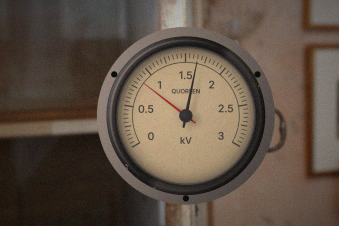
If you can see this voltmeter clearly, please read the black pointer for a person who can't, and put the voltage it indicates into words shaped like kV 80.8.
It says kV 1.65
